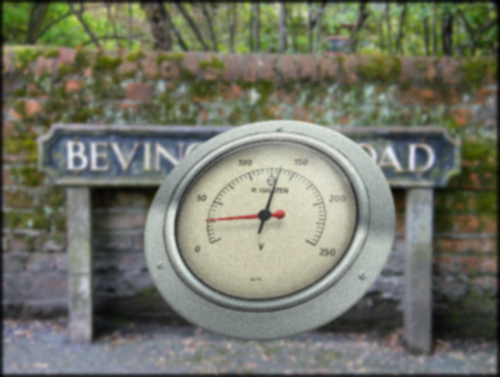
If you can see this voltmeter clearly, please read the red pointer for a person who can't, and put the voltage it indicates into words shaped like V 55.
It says V 25
